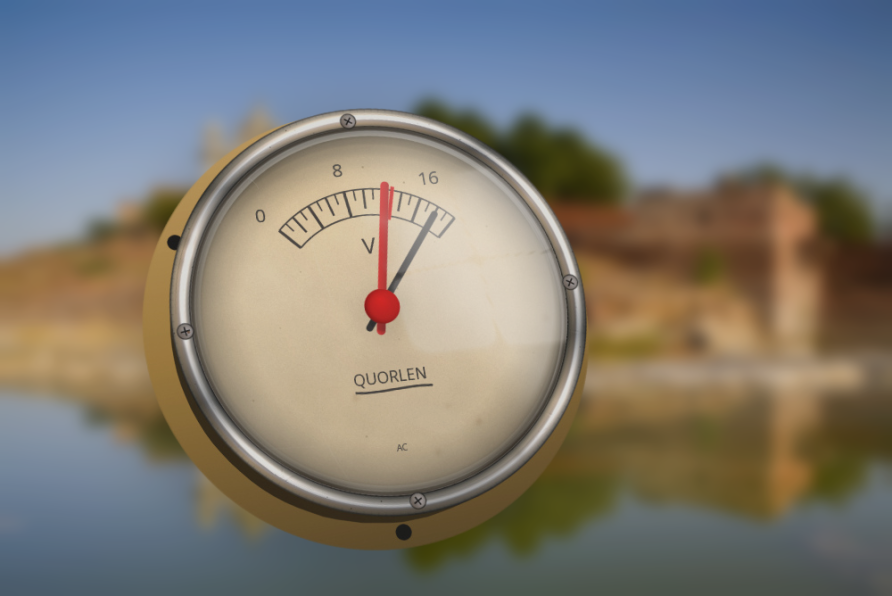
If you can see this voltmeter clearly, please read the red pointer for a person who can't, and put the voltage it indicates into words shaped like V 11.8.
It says V 12
